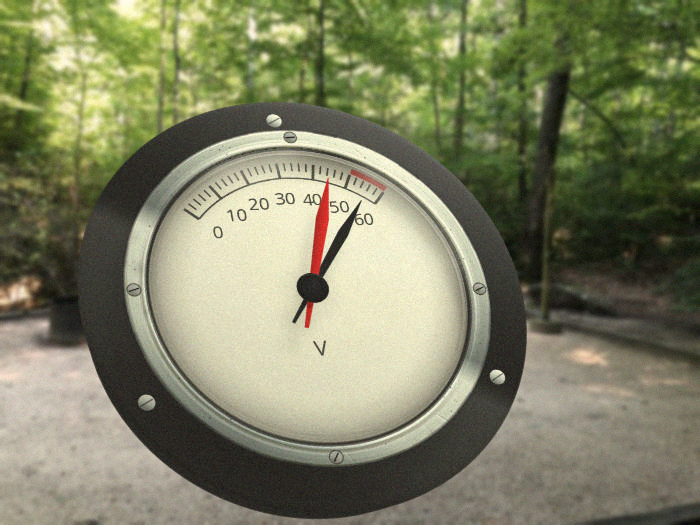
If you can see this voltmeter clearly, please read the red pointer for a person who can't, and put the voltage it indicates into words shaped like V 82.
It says V 44
